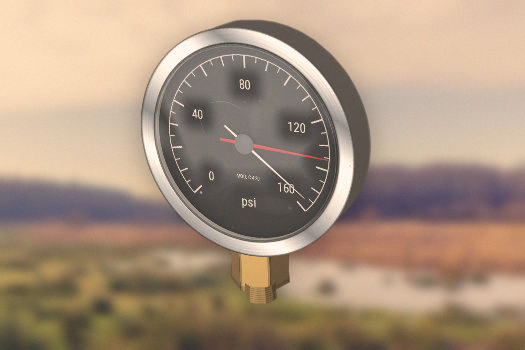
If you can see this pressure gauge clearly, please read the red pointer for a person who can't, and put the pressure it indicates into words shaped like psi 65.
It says psi 135
